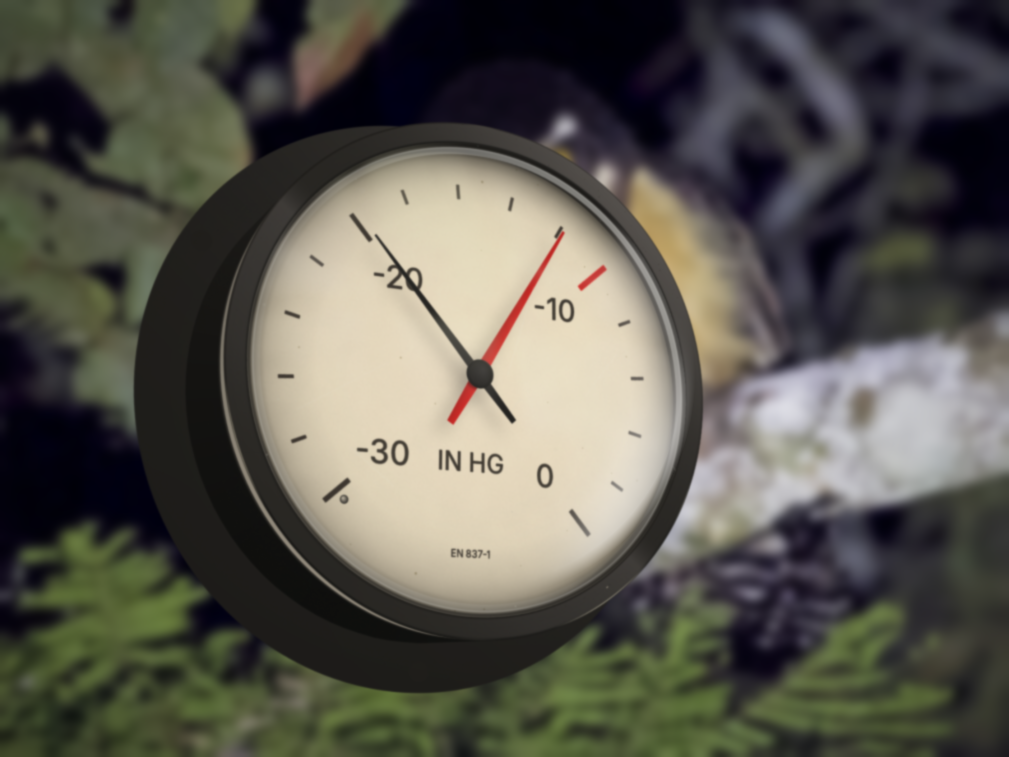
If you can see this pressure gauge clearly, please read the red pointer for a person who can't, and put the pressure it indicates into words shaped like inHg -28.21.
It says inHg -12
